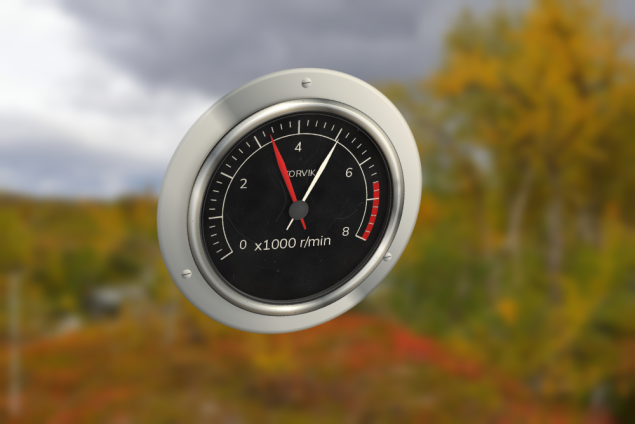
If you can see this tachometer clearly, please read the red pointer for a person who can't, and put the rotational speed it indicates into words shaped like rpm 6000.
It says rpm 3300
